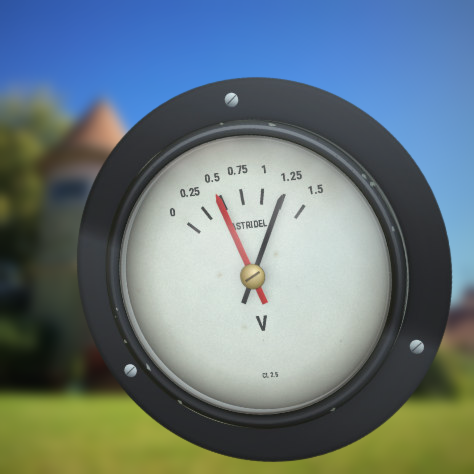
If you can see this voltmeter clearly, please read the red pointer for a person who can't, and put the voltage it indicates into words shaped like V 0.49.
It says V 0.5
